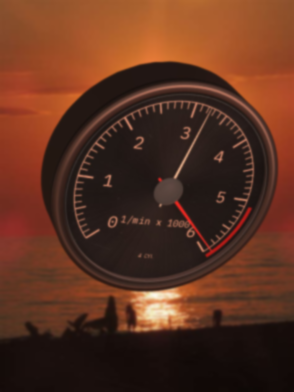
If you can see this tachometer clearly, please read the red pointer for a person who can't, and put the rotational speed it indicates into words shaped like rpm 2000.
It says rpm 5900
